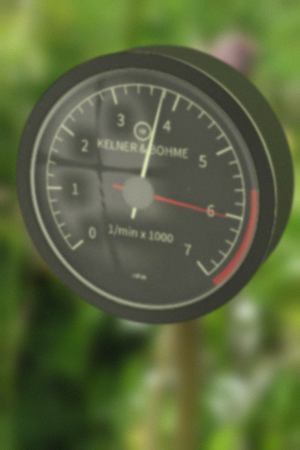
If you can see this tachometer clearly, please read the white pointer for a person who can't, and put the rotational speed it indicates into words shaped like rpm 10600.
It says rpm 3800
